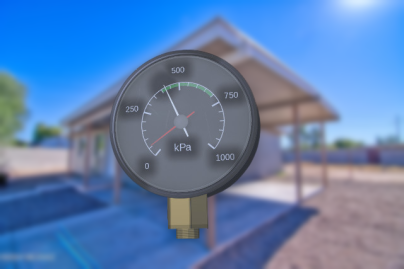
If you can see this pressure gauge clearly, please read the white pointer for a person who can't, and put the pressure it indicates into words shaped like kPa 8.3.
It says kPa 425
